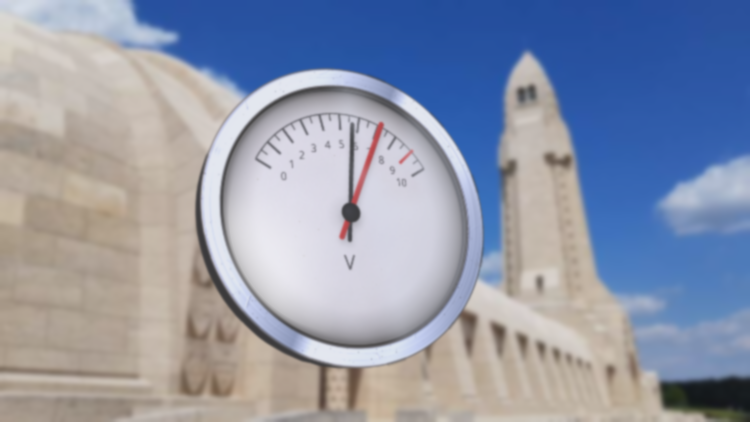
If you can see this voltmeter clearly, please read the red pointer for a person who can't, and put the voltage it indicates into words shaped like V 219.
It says V 7
